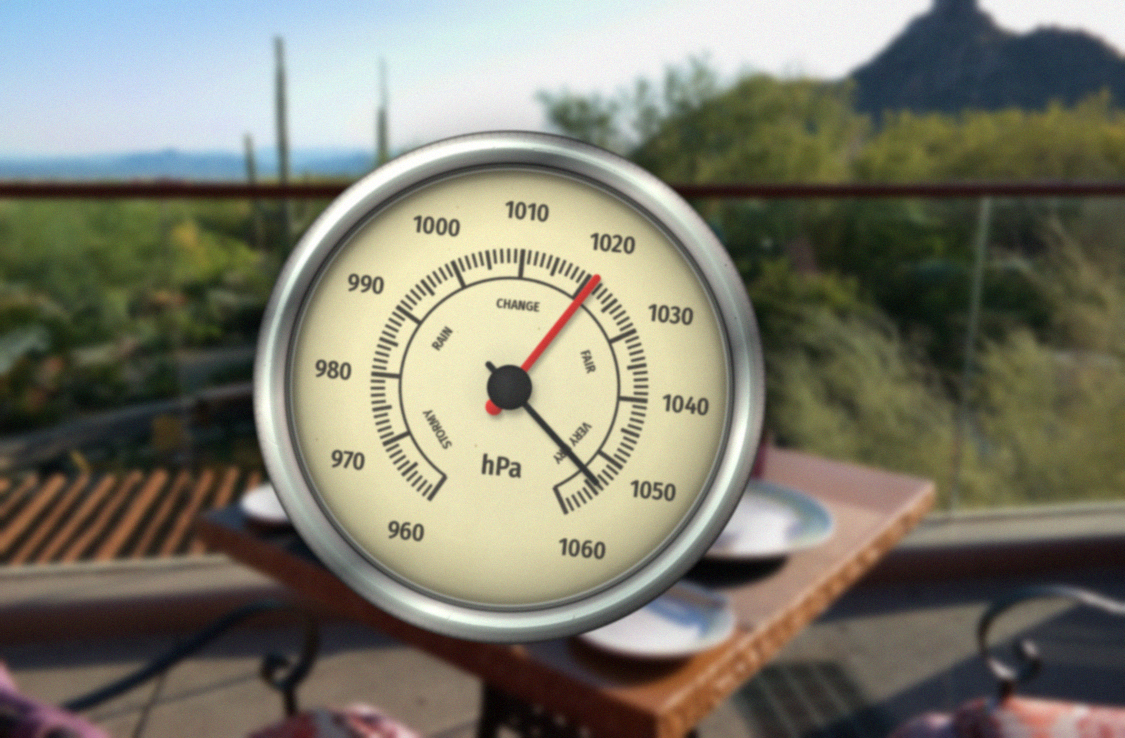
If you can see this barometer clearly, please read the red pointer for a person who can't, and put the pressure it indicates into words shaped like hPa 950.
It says hPa 1021
